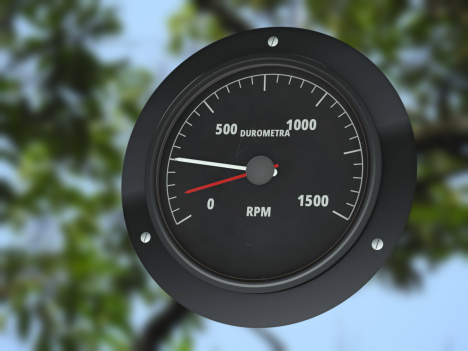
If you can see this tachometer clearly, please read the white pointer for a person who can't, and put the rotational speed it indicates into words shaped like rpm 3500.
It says rpm 250
